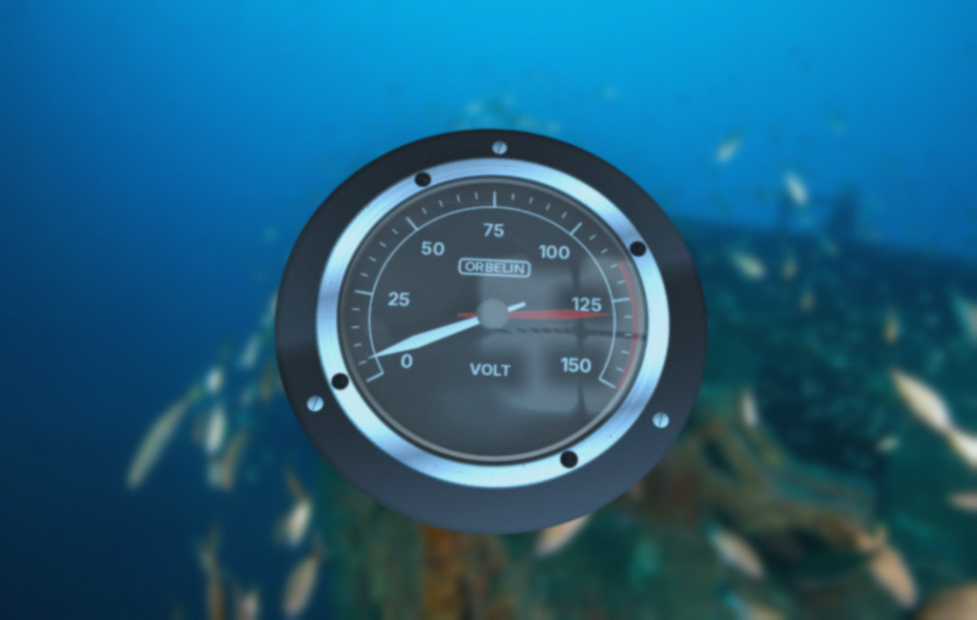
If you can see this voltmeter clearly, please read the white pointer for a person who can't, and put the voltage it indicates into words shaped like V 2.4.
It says V 5
